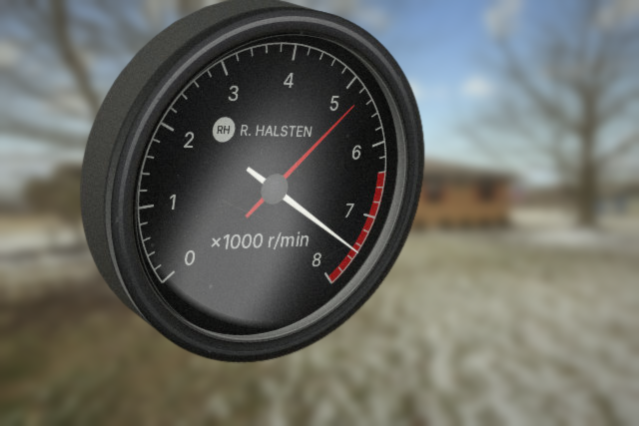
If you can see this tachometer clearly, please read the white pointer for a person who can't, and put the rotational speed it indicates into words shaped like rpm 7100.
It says rpm 7500
